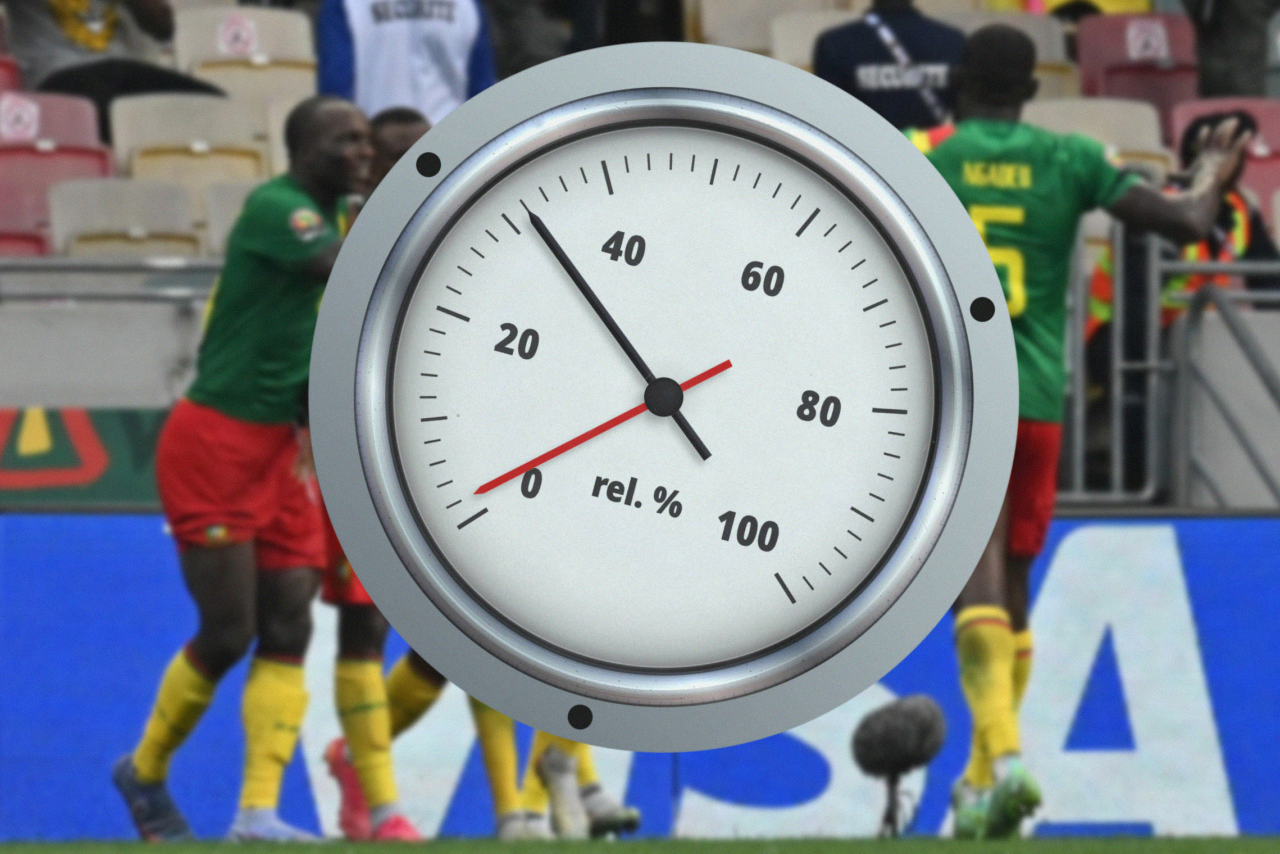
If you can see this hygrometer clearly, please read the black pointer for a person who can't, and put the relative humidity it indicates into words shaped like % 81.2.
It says % 32
